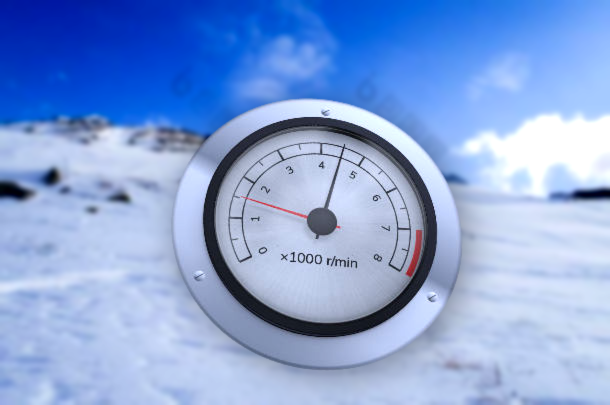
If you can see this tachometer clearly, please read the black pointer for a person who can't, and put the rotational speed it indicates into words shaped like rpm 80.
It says rpm 4500
